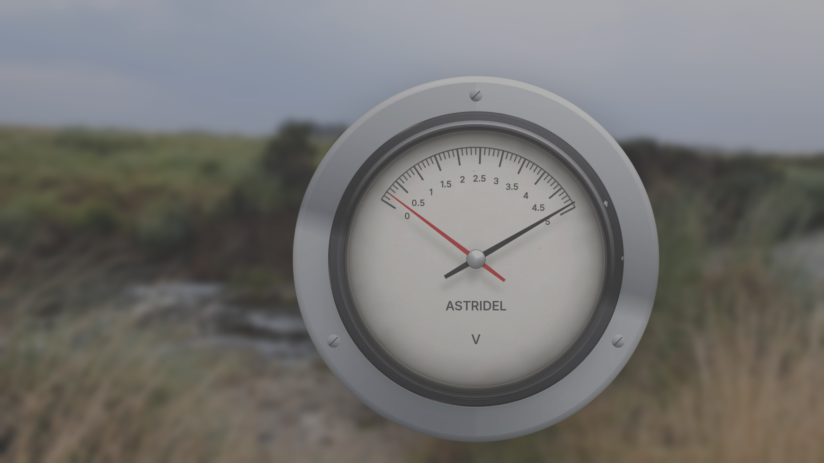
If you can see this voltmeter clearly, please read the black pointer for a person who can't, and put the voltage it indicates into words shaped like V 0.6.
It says V 4.9
